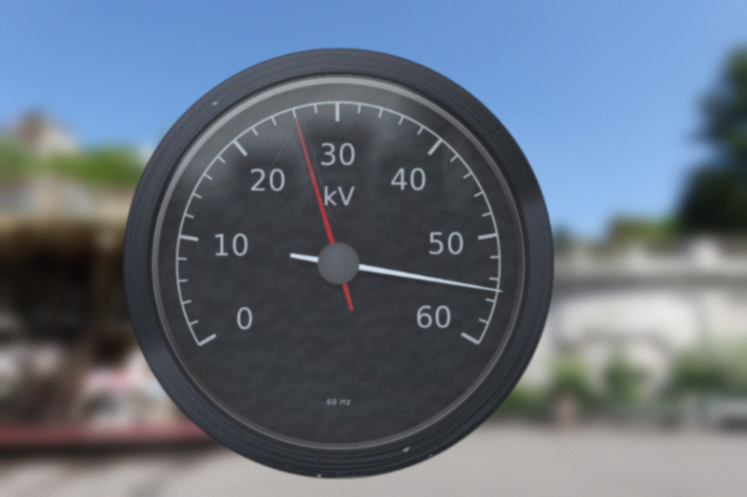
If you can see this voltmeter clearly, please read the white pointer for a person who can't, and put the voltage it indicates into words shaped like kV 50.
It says kV 55
